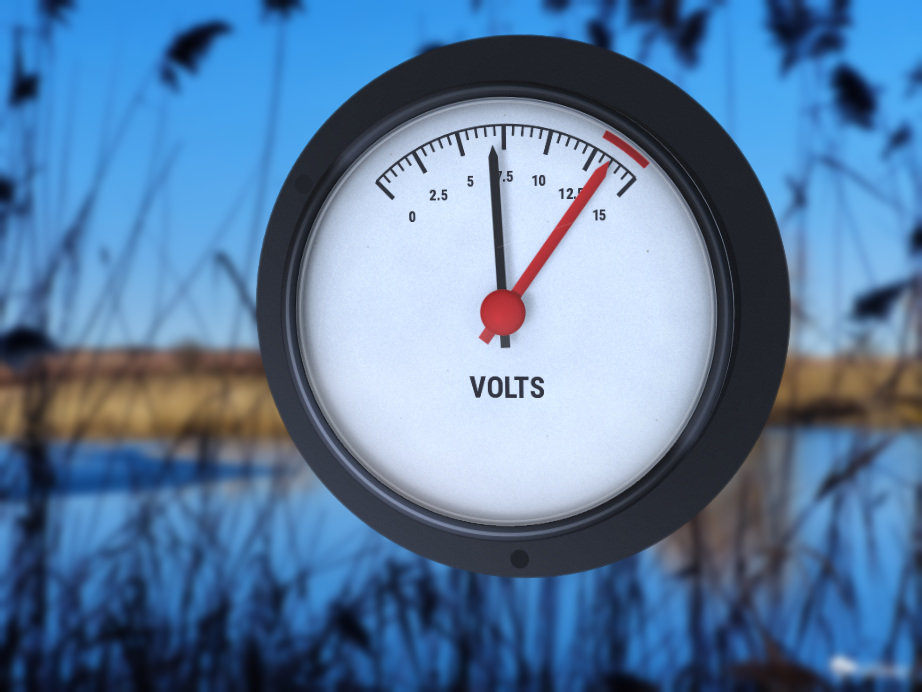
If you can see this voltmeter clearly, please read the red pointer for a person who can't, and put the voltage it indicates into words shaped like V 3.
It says V 13.5
